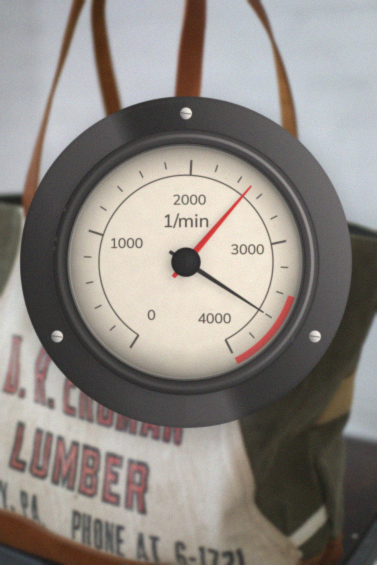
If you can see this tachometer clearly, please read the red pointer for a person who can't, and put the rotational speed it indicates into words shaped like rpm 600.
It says rpm 2500
